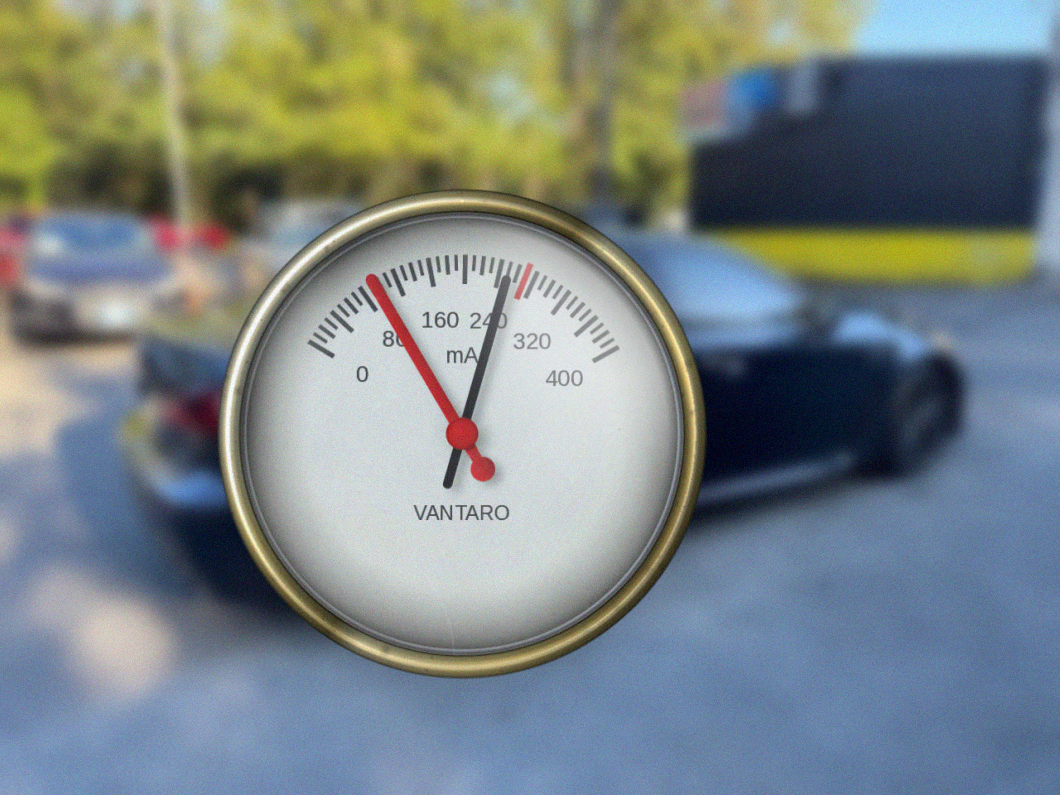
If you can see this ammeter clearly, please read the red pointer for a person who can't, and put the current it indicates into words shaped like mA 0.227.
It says mA 95
